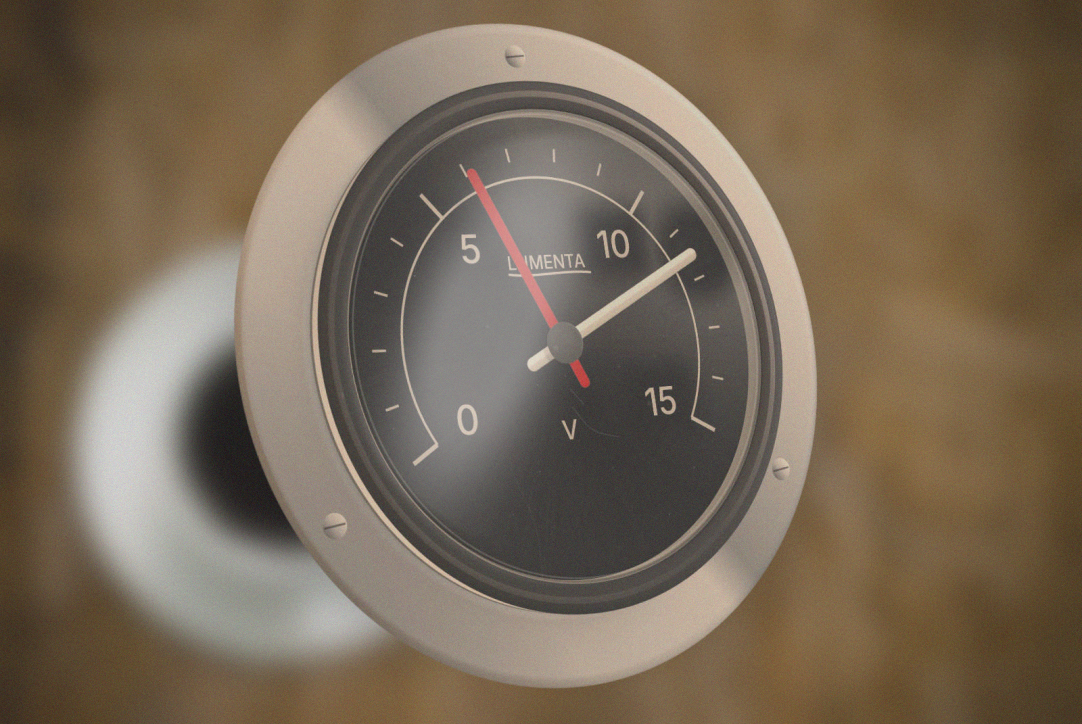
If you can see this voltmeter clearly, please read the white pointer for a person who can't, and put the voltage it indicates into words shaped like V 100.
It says V 11.5
